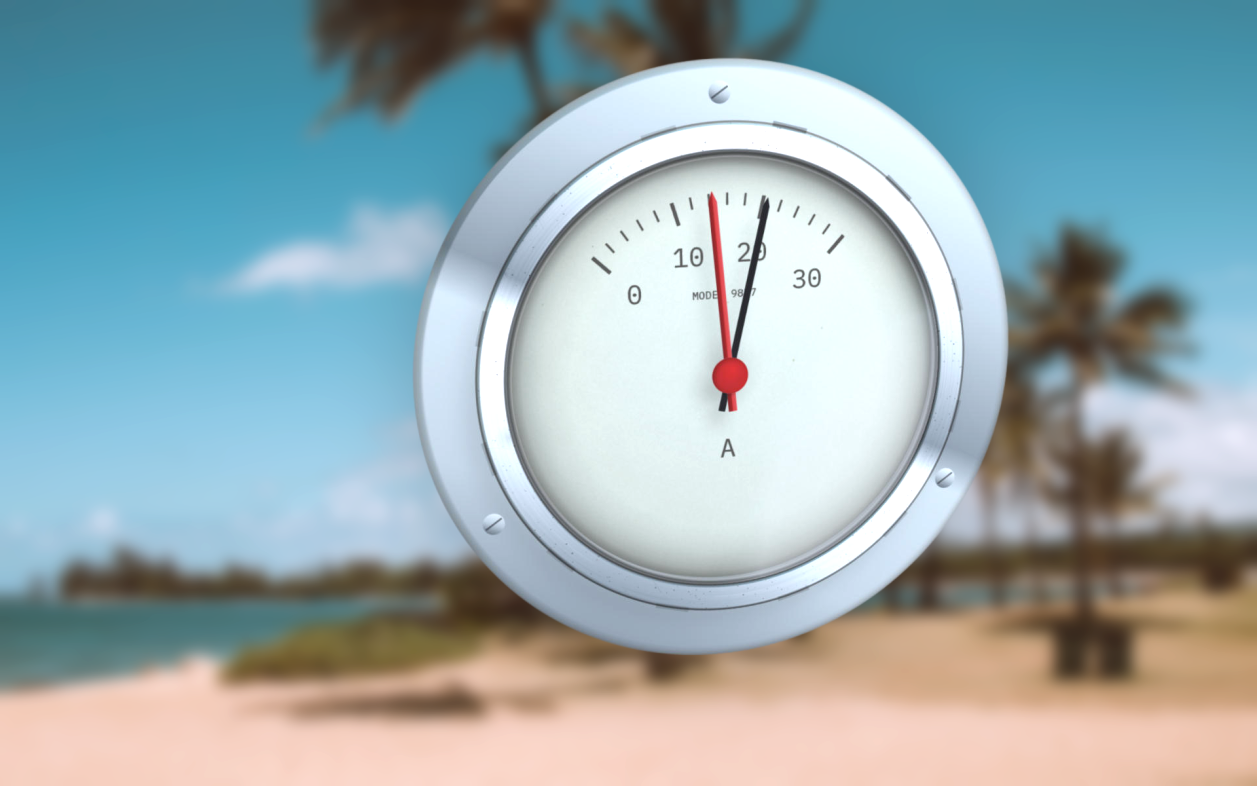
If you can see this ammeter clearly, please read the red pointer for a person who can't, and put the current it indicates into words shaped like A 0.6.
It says A 14
